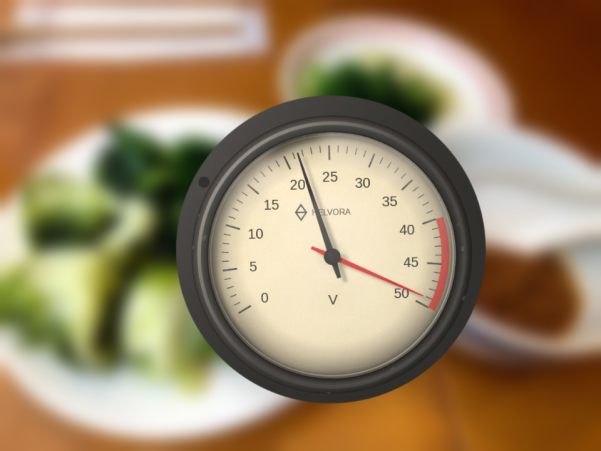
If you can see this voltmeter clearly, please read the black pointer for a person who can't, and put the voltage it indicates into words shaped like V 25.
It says V 21.5
